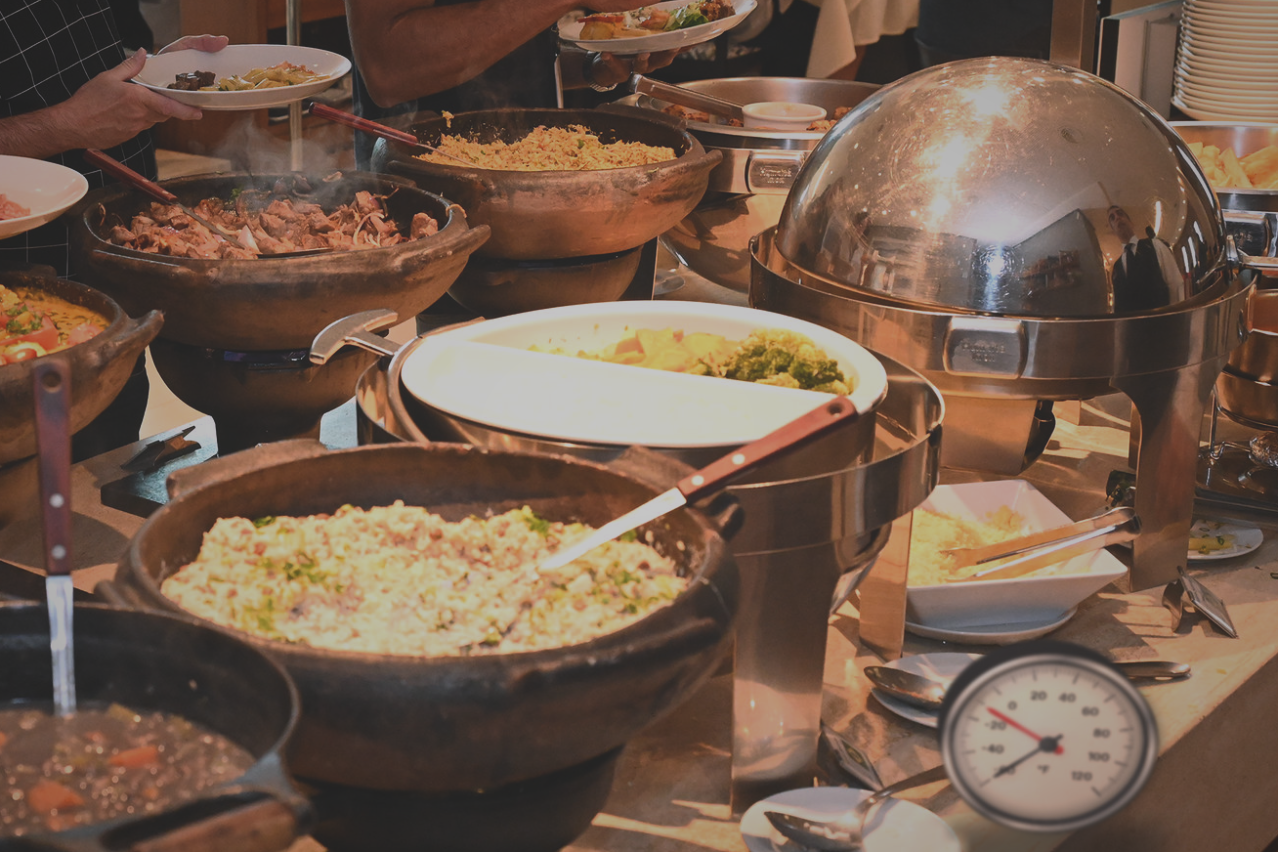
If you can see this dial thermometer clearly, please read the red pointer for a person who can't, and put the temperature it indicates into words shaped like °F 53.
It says °F -10
